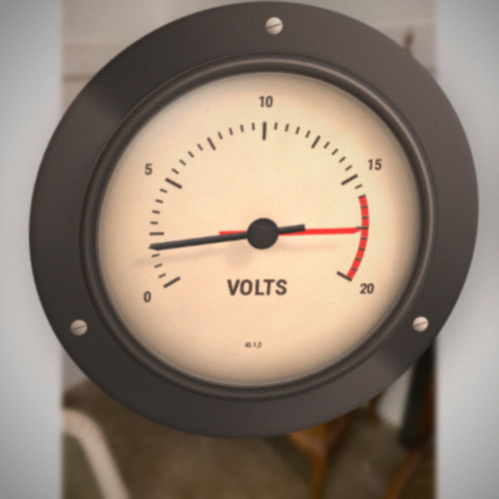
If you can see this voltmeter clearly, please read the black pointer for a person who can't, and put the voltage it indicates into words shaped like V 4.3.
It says V 2
